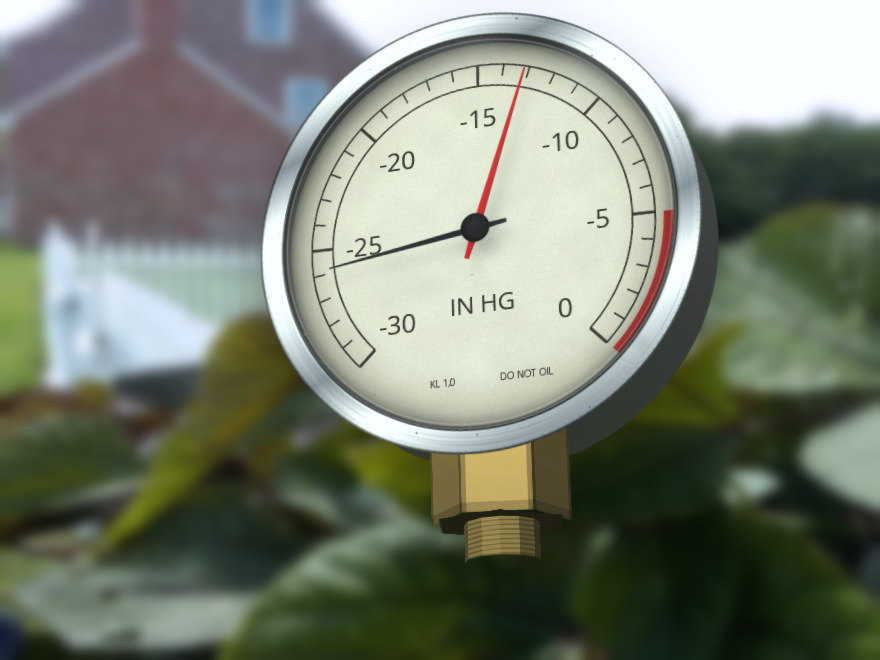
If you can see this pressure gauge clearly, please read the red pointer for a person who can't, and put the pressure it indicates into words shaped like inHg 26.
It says inHg -13
